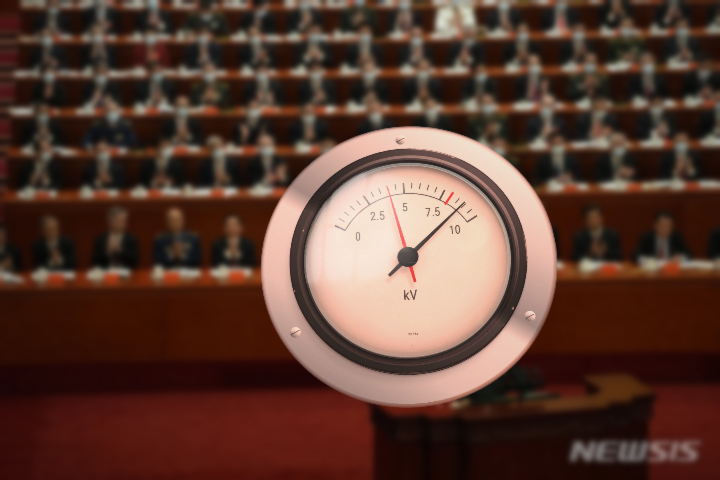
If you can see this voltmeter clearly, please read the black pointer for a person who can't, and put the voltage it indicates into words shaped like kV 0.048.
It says kV 9
